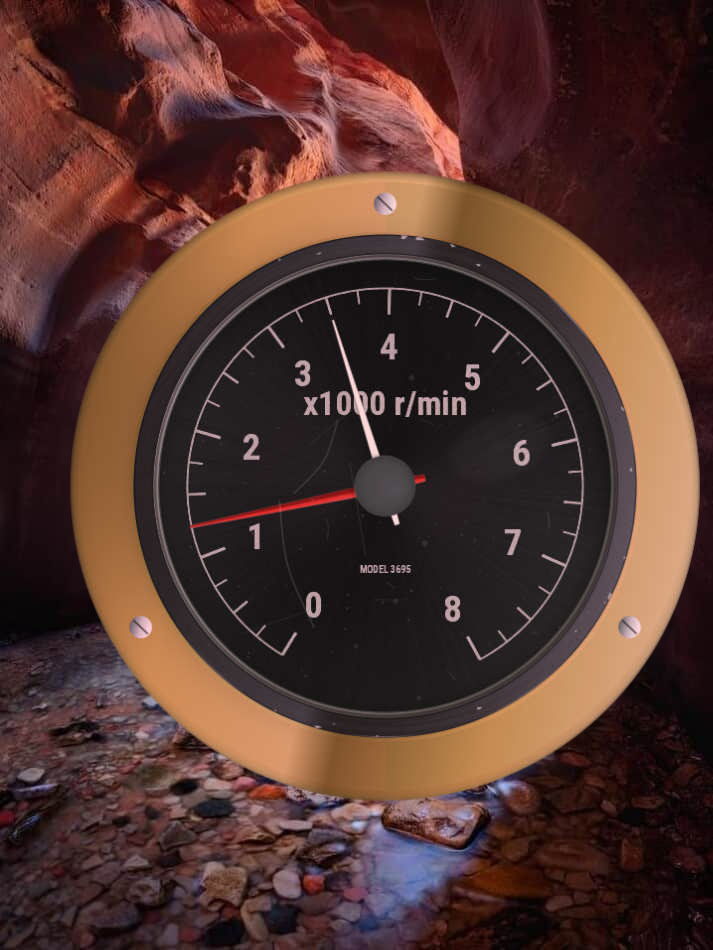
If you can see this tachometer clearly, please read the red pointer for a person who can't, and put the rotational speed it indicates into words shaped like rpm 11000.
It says rpm 1250
